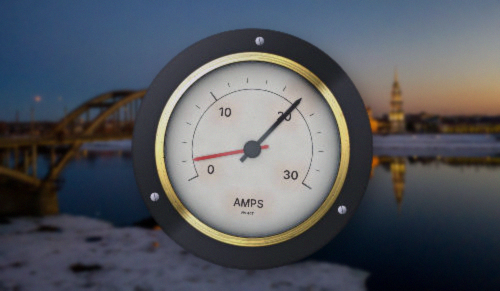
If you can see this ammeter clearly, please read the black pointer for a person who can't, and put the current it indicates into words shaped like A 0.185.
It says A 20
